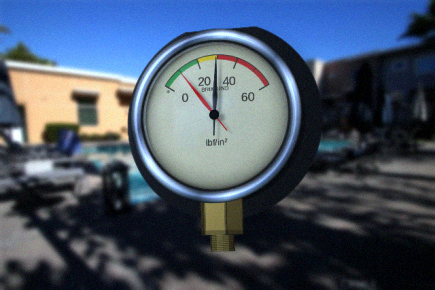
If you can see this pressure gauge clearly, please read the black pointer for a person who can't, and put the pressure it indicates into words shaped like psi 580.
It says psi 30
